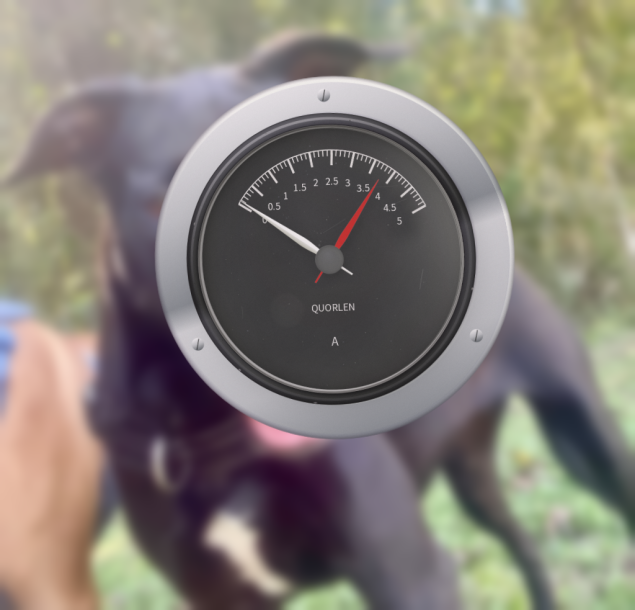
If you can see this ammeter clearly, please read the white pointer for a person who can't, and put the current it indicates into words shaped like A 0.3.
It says A 0.1
